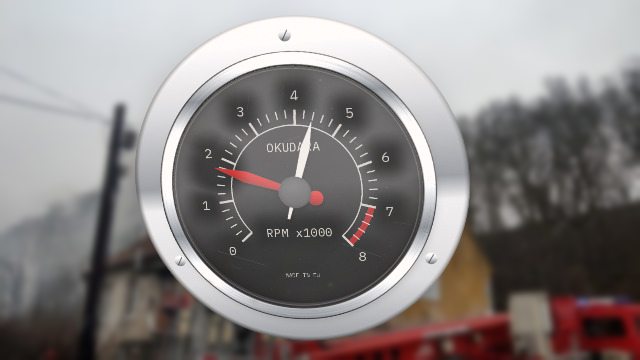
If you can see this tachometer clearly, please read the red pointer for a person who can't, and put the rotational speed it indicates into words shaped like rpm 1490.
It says rpm 1800
